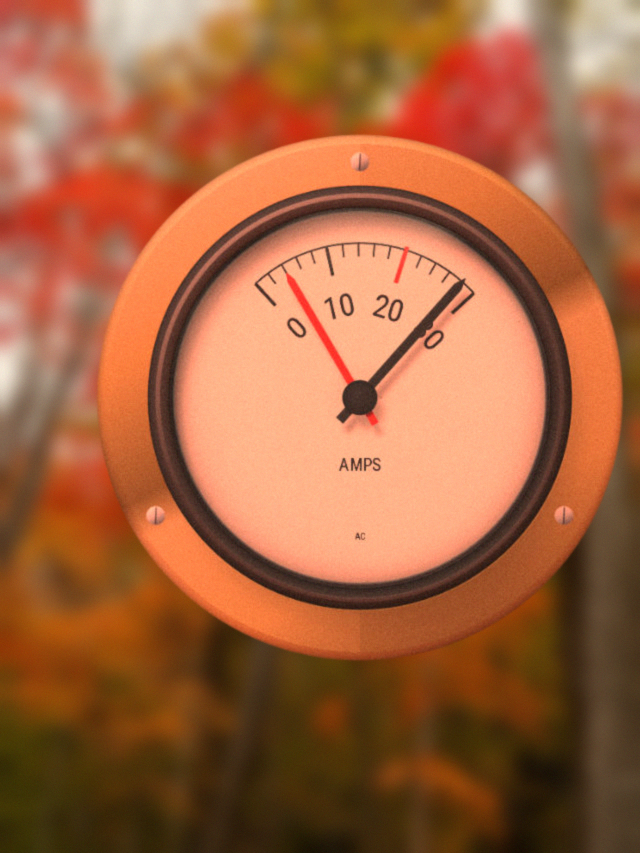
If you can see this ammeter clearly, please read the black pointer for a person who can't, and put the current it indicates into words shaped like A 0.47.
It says A 28
